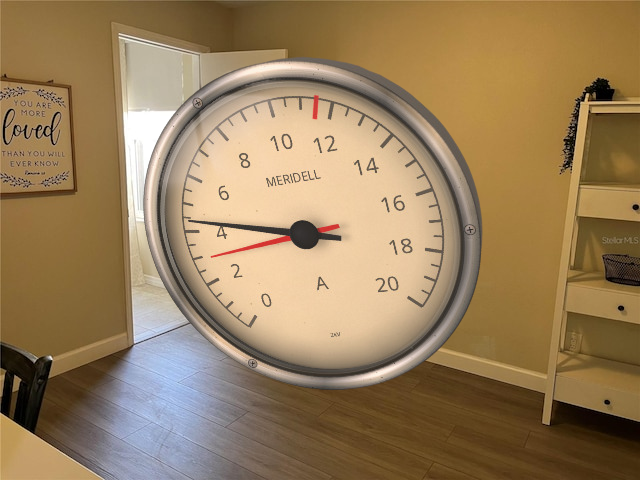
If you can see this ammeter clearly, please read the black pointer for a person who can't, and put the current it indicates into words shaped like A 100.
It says A 4.5
